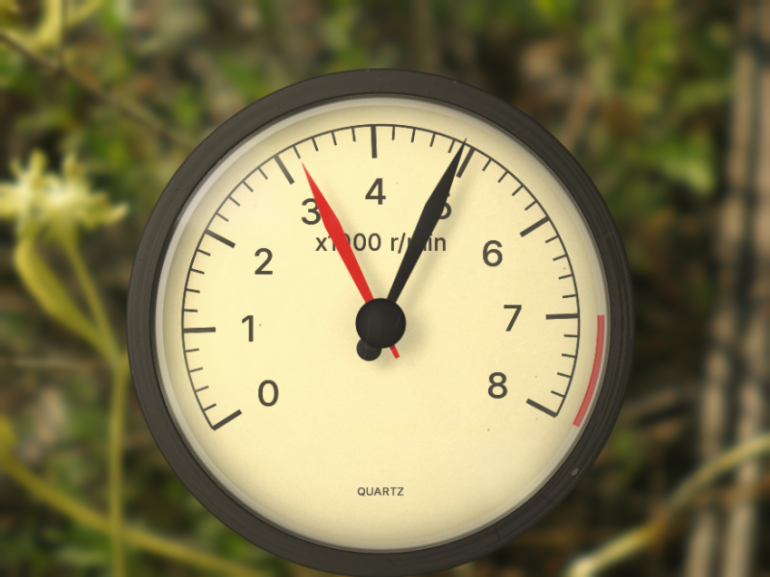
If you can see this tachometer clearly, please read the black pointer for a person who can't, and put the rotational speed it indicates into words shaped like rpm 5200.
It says rpm 4900
